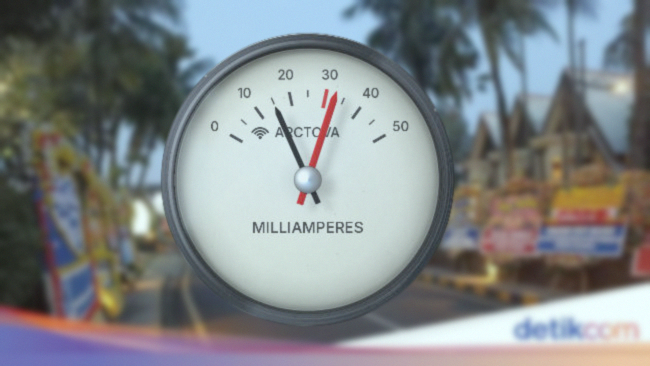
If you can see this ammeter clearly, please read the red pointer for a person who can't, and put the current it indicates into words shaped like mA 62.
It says mA 32.5
